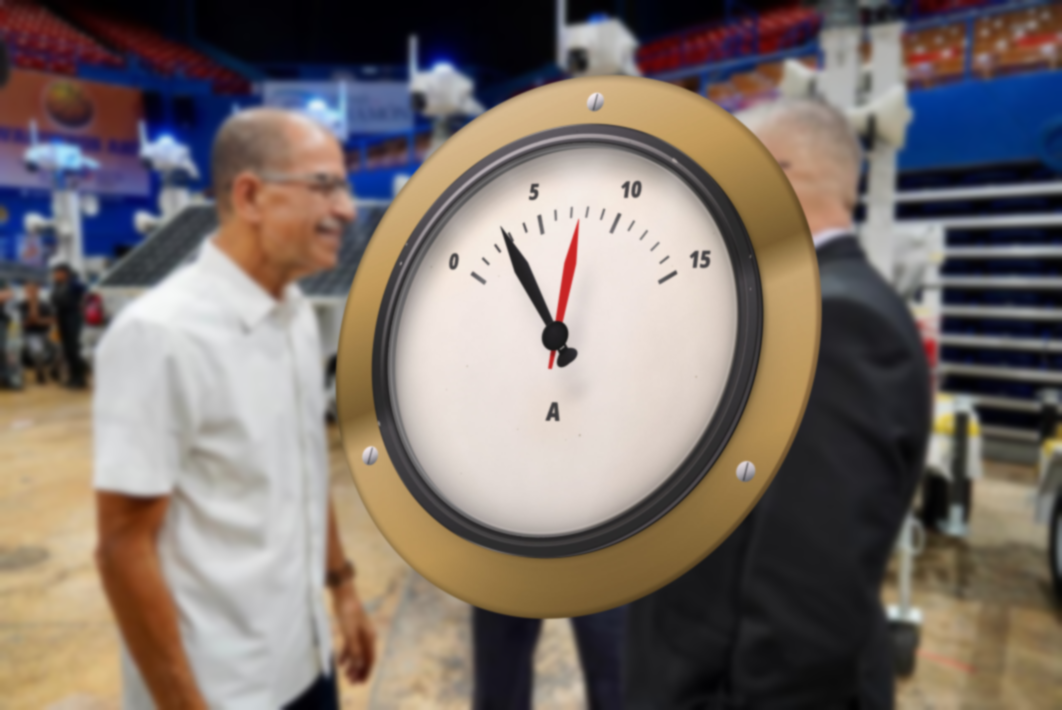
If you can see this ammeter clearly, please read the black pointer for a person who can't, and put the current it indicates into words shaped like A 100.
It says A 3
